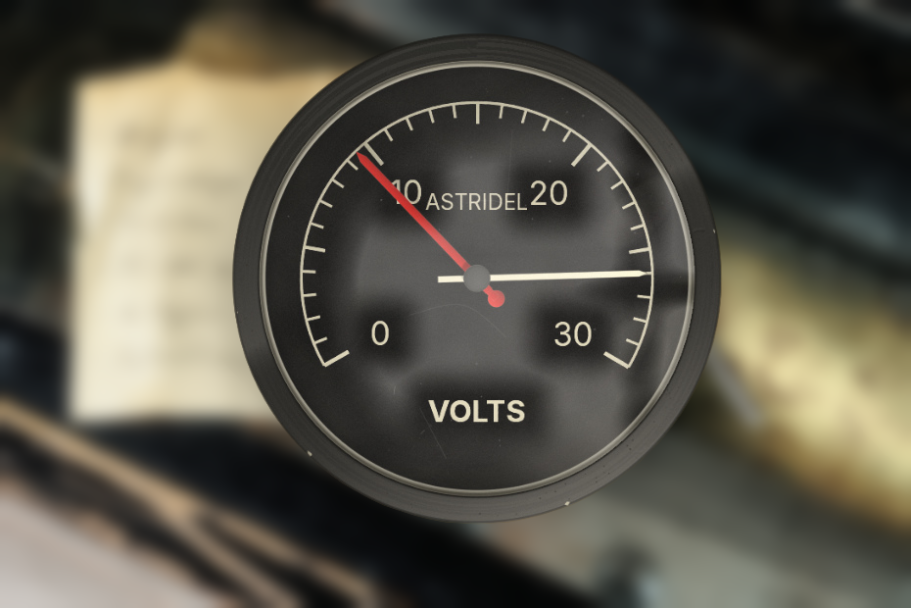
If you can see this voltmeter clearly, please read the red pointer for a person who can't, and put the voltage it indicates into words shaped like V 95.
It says V 9.5
